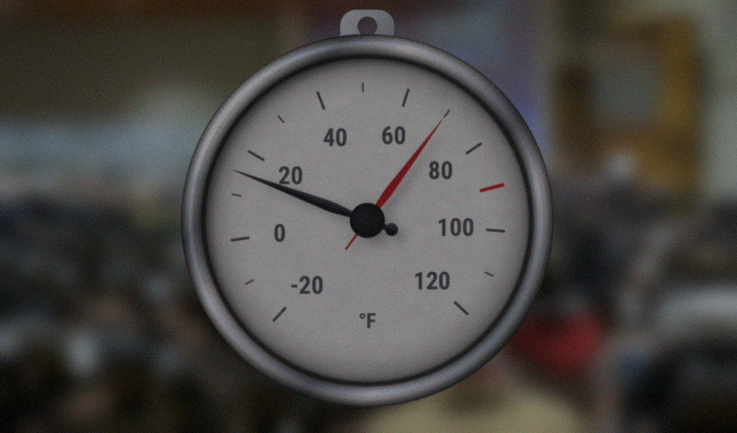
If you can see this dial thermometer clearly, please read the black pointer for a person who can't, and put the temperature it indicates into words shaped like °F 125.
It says °F 15
